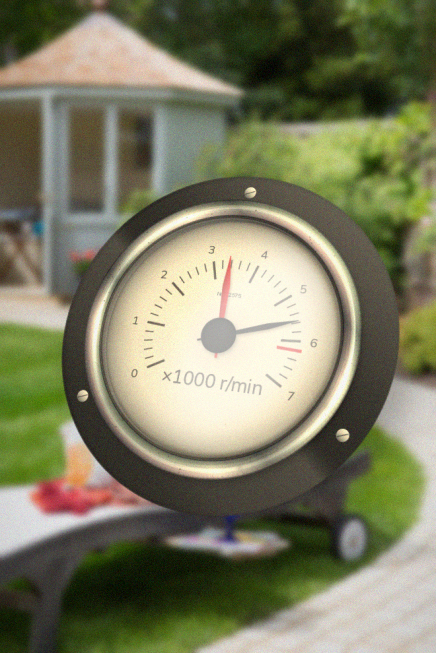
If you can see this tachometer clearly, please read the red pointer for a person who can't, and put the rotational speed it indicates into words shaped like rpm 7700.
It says rpm 3400
